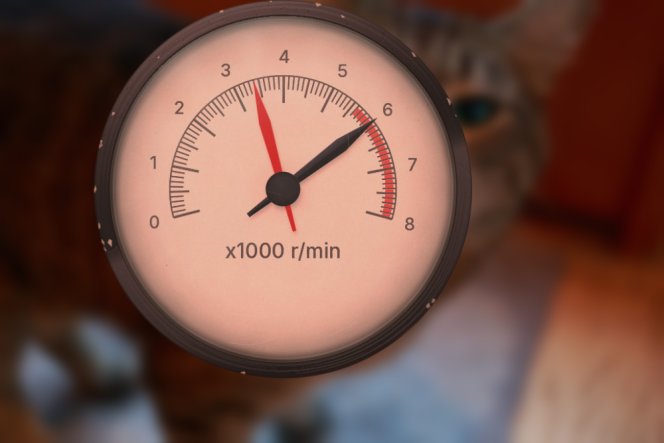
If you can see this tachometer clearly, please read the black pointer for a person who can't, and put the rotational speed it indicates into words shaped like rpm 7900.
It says rpm 6000
